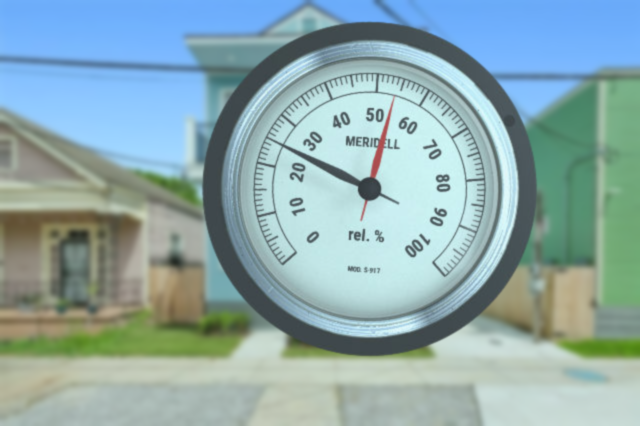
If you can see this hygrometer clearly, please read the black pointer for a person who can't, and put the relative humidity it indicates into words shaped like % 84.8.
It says % 25
